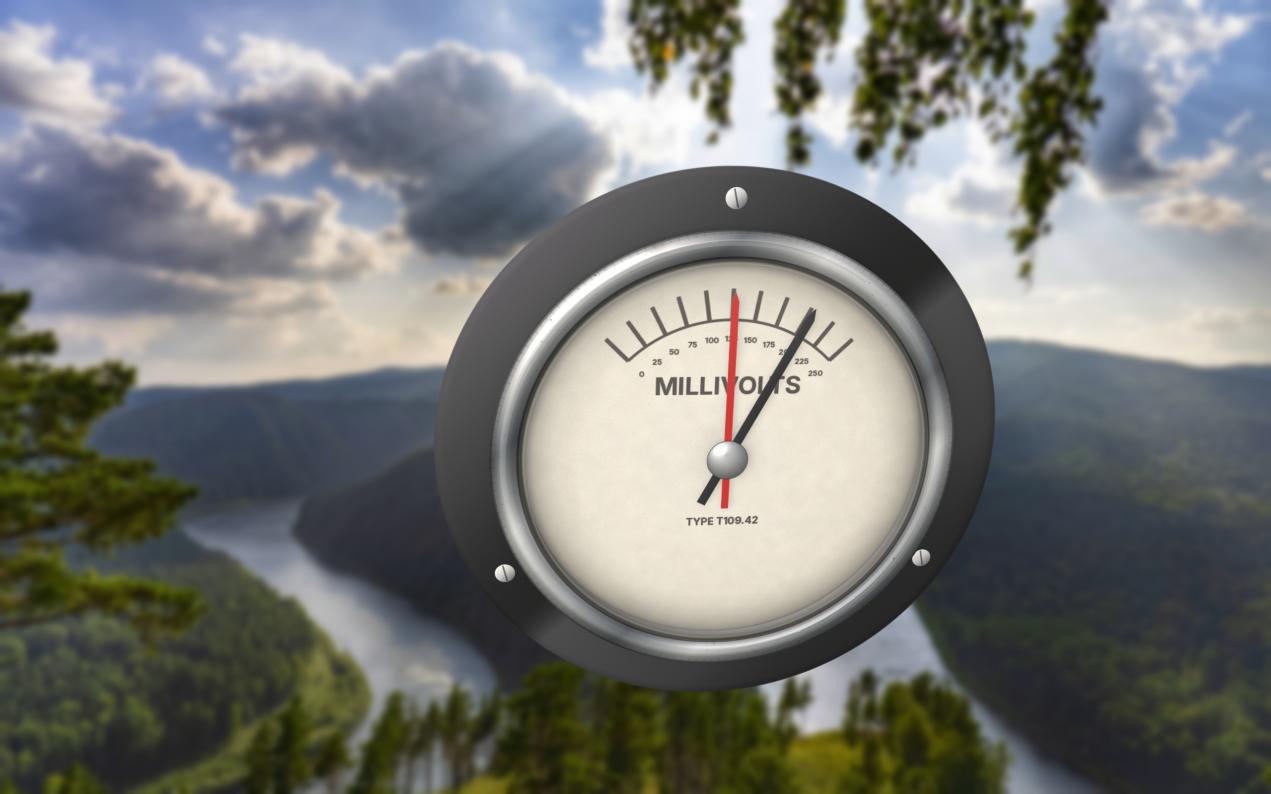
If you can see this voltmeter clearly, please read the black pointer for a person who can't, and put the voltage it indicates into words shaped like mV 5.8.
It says mV 200
